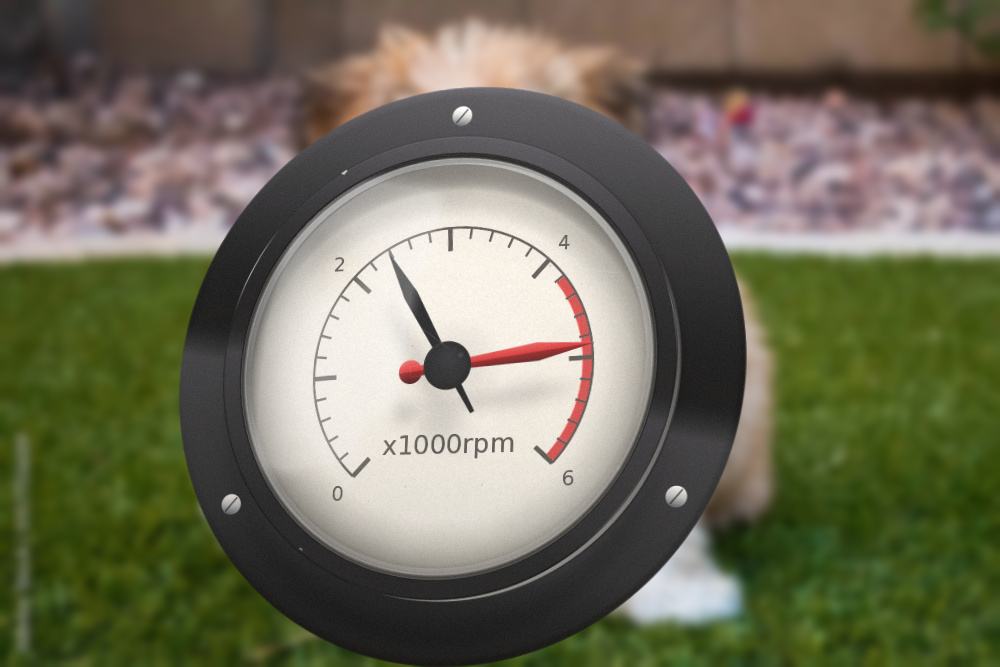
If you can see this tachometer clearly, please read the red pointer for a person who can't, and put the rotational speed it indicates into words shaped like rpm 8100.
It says rpm 4900
